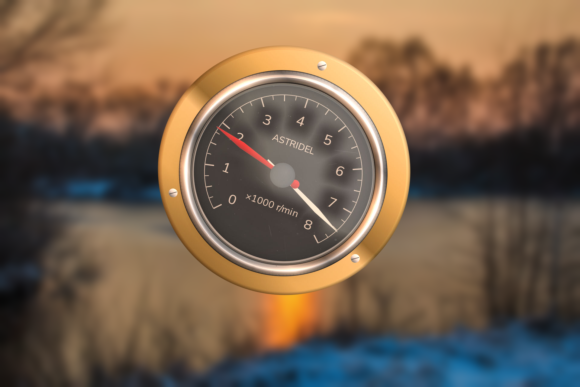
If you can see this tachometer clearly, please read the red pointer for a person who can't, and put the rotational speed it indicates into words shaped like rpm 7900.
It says rpm 1875
